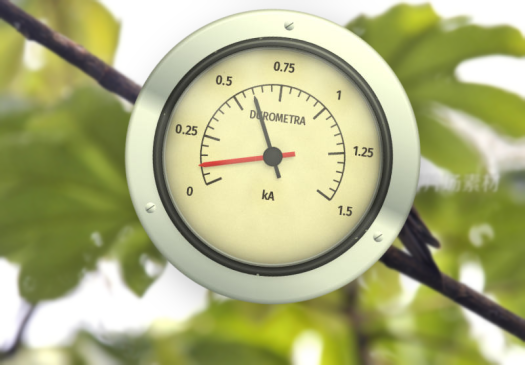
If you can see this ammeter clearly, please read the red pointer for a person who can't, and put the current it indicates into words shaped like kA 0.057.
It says kA 0.1
